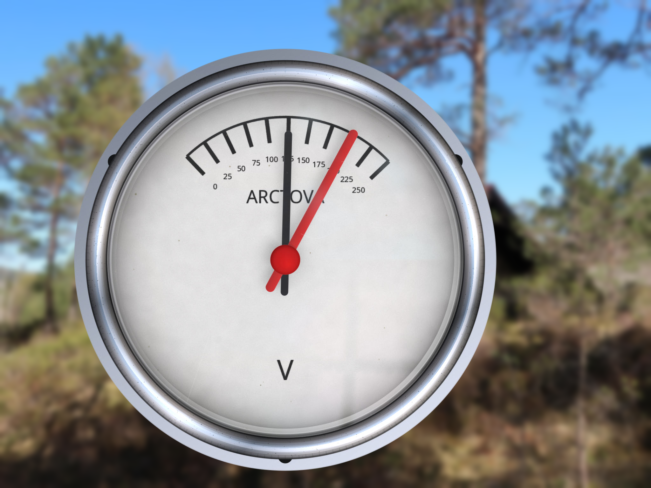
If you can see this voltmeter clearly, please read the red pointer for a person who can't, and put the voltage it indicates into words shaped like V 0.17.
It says V 200
